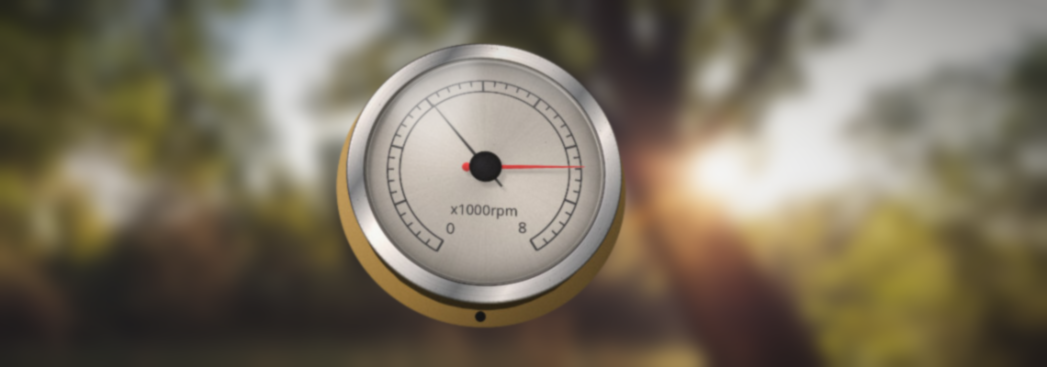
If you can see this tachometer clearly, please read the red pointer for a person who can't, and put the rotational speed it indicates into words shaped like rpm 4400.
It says rpm 6400
